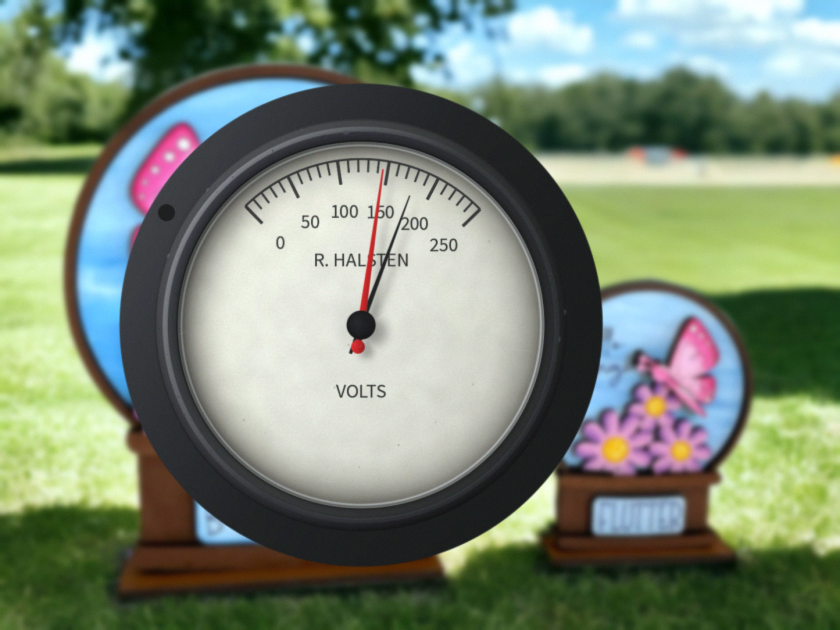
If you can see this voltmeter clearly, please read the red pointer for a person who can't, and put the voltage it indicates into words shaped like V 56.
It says V 145
